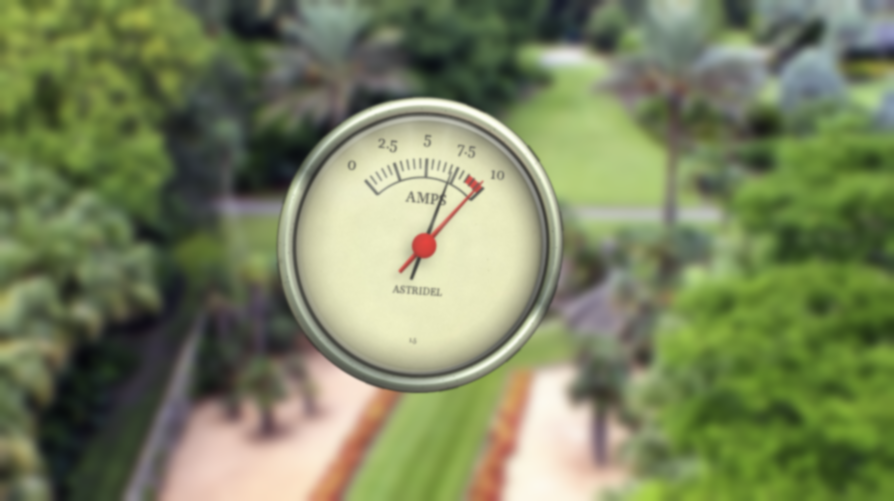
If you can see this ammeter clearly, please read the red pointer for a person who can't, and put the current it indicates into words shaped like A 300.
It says A 9.5
